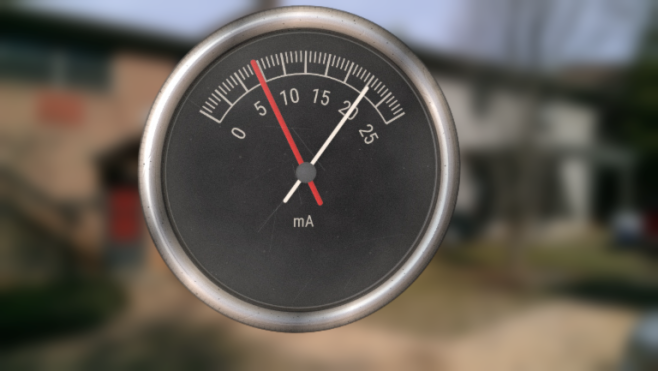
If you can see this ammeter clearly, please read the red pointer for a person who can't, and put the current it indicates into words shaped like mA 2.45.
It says mA 7
